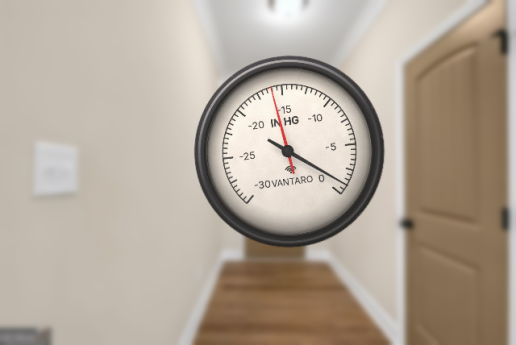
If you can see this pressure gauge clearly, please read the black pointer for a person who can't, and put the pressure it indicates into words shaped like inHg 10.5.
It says inHg -1
